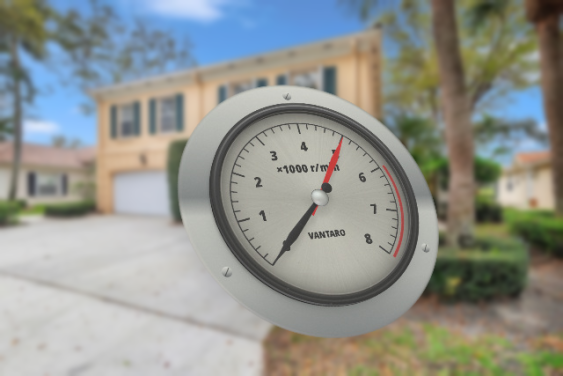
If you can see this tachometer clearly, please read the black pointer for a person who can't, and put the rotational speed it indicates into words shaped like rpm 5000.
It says rpm 0
